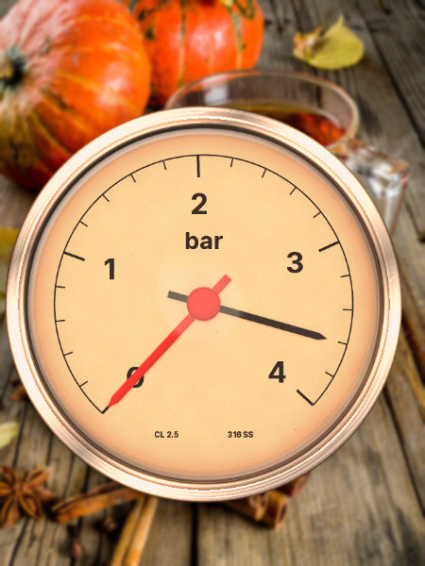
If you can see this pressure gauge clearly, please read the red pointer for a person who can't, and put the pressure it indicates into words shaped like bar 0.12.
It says bar 0
